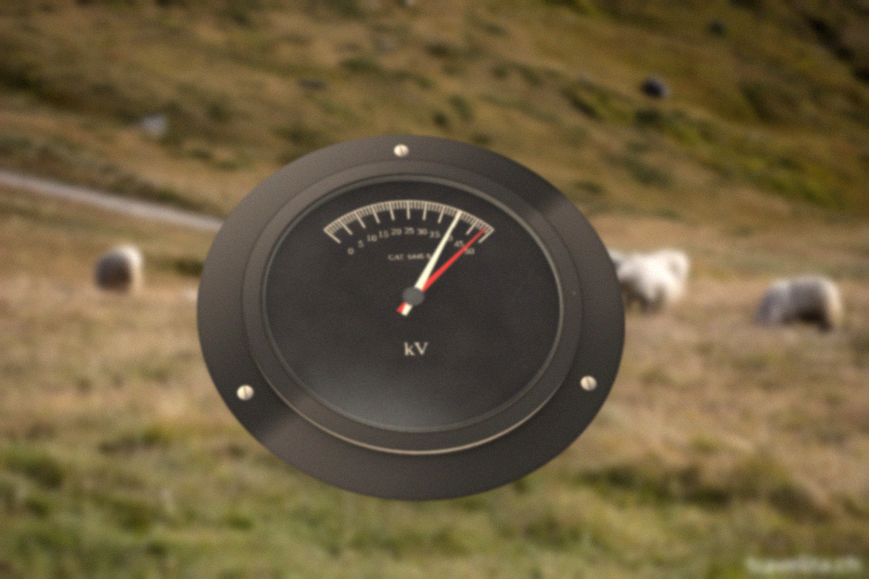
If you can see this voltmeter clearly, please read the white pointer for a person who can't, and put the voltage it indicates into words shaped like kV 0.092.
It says kV 40
